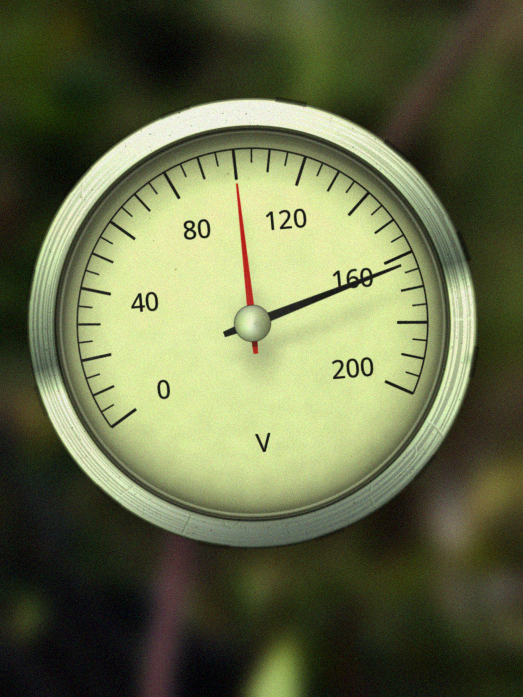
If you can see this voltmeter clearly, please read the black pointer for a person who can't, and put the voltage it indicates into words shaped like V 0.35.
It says V 162.5
